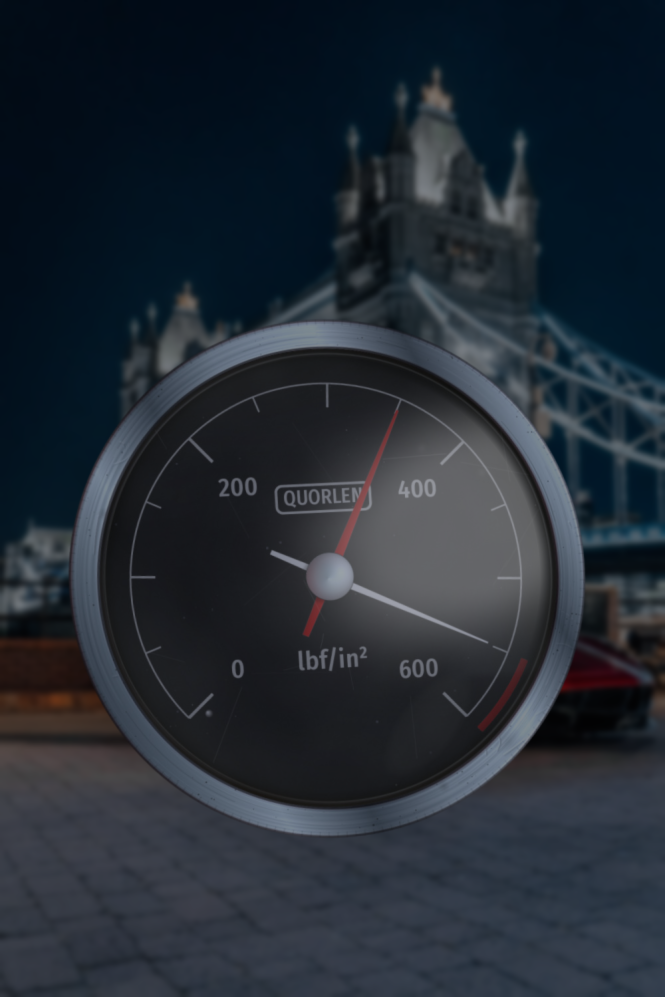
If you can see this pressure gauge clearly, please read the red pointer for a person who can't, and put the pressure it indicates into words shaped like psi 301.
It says psi 350
